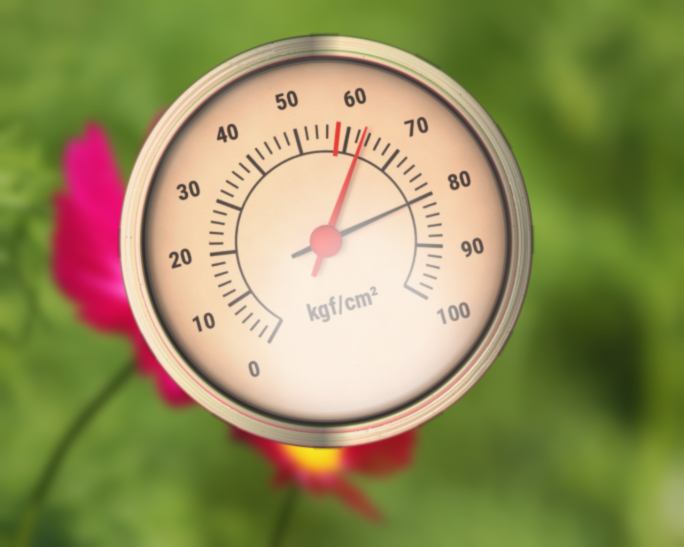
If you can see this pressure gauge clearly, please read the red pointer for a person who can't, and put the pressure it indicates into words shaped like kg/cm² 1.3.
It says kg/cm² 63
